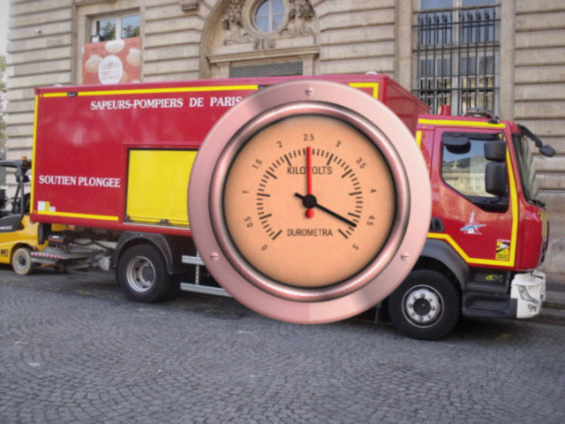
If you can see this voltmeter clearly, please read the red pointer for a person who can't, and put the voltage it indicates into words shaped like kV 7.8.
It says kV 2.5
